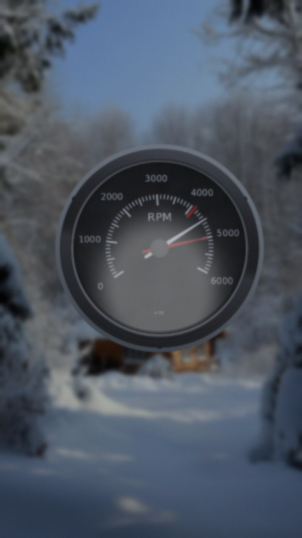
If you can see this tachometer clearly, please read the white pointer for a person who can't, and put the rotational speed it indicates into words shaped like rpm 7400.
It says rpm 4500
